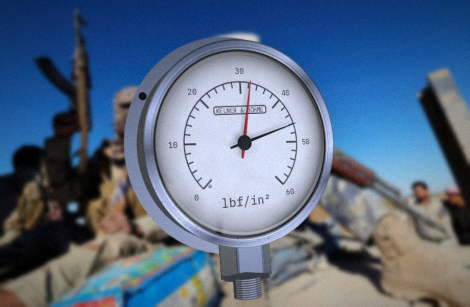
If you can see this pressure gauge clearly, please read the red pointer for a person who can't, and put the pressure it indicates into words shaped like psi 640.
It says psi 32
